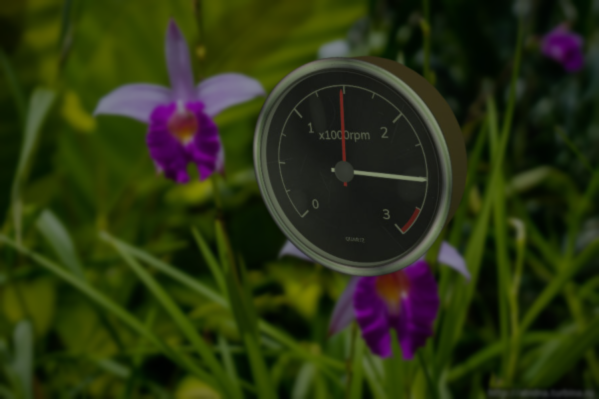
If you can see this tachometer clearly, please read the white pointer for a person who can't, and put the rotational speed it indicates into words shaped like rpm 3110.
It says rpm 2500
